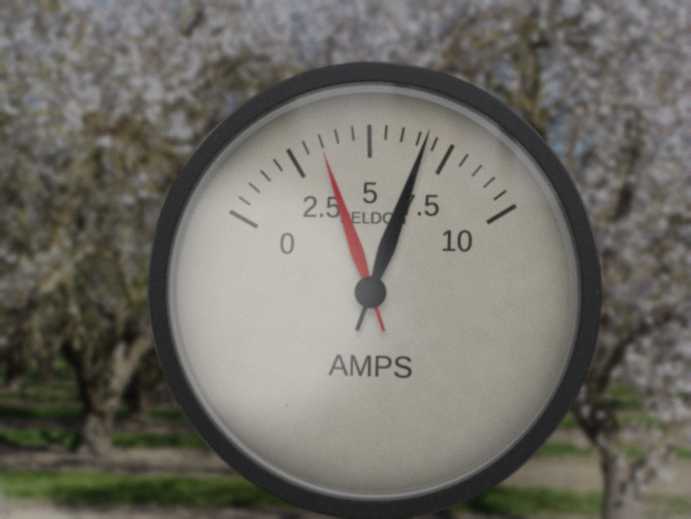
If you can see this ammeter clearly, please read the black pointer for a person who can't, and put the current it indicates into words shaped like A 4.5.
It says A 6.75
